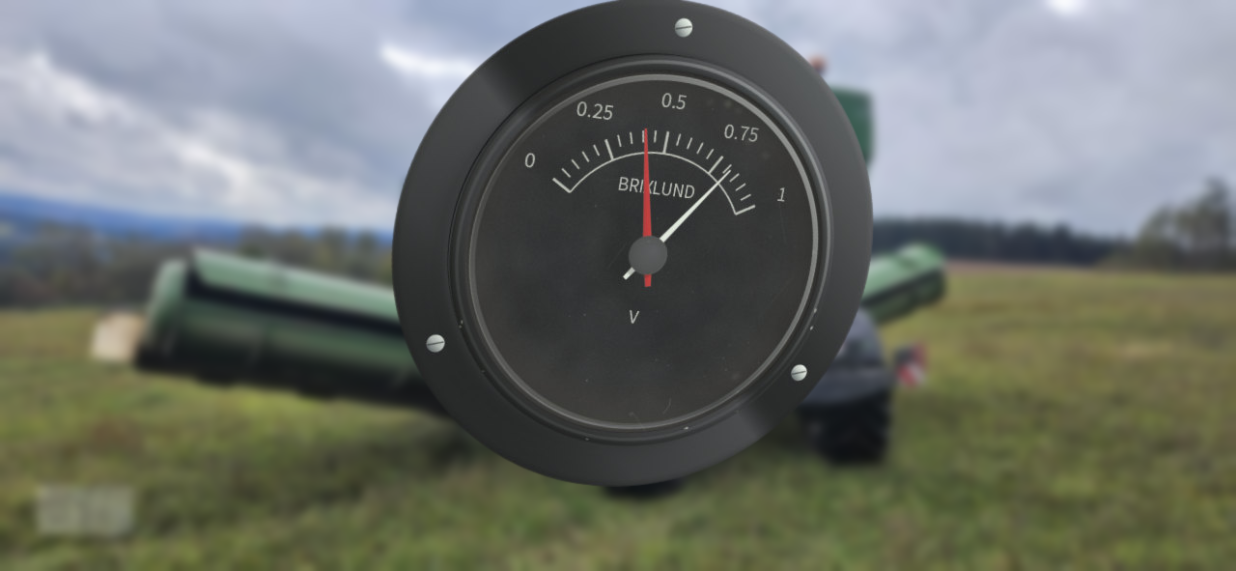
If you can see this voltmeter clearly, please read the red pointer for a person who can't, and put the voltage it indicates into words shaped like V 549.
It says V 0.4
